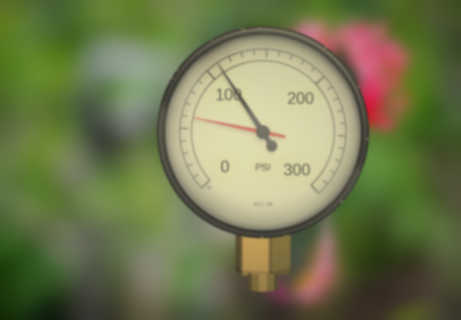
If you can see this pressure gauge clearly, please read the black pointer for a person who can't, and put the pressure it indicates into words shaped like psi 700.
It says psi 110
